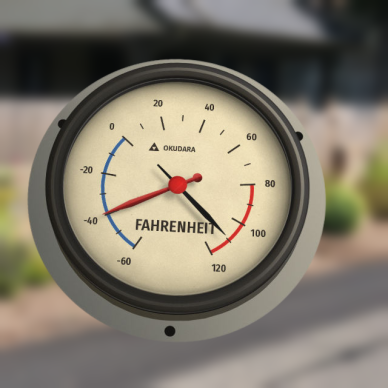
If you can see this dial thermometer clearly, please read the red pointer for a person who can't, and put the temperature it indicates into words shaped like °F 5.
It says °F -40
